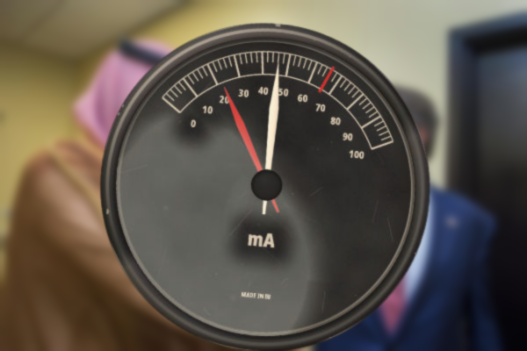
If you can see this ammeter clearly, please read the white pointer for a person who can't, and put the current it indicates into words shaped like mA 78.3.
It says mA 46
